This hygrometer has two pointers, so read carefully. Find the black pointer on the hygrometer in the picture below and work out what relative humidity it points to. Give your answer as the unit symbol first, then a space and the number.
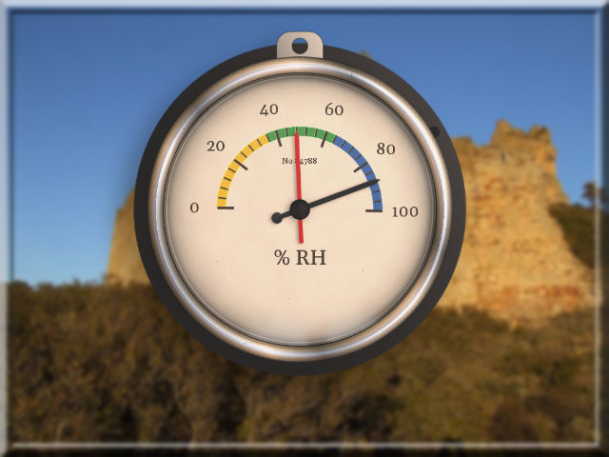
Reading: % 88
